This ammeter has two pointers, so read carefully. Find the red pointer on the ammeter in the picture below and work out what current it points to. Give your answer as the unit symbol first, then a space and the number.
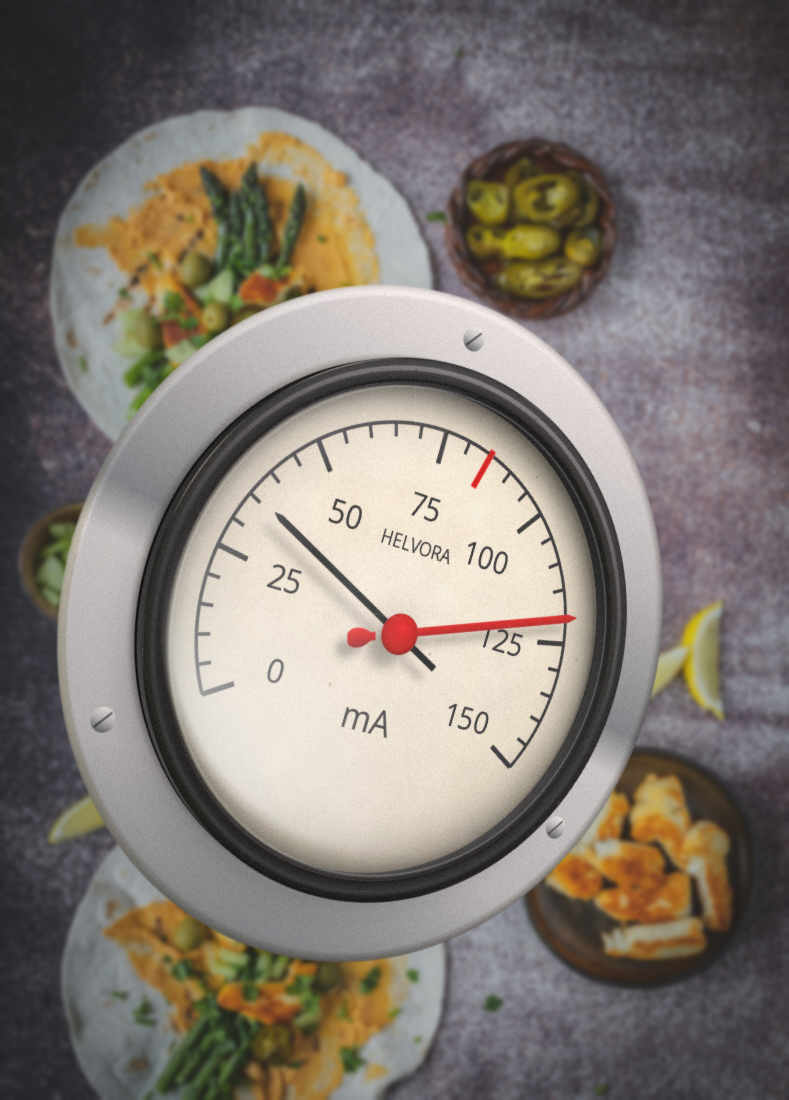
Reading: mA 120
